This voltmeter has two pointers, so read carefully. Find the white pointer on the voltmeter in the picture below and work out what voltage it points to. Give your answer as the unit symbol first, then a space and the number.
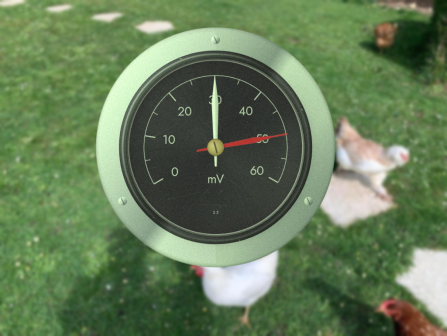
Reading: mV 30
